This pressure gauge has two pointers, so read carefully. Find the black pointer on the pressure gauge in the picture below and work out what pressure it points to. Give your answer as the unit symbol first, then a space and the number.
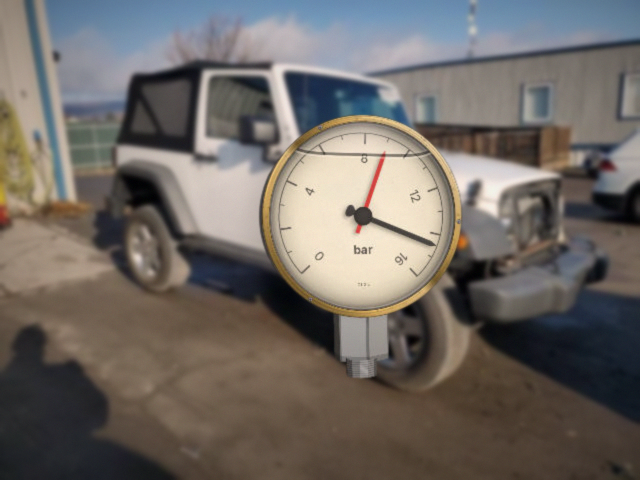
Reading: bar 14.5
